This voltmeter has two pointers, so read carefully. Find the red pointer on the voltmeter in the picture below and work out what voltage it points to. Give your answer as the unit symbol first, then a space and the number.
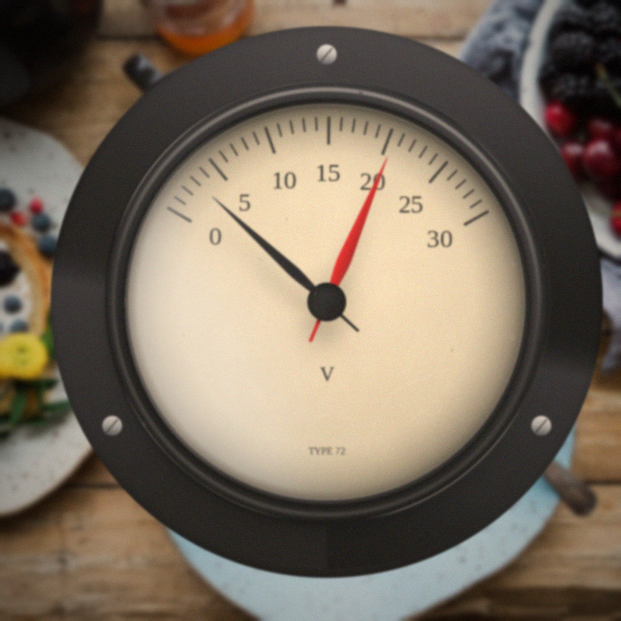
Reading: V 20.5
